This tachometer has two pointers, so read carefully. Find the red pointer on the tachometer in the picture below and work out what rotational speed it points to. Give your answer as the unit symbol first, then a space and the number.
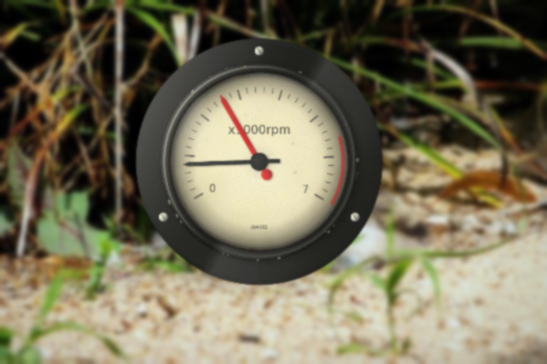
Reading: rpm 2600
